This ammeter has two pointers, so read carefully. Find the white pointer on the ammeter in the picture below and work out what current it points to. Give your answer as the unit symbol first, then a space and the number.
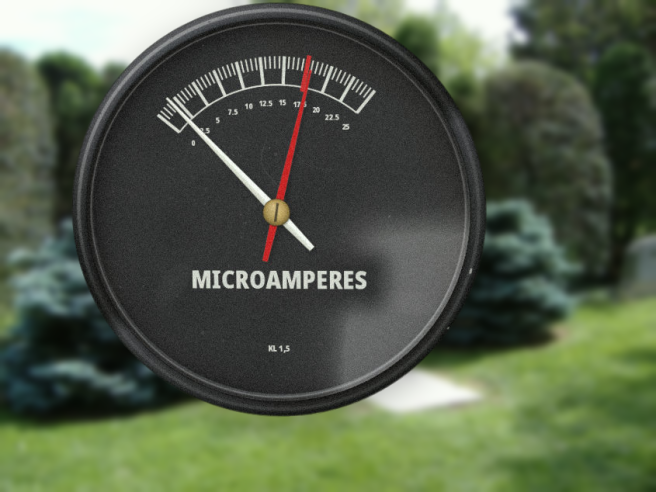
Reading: µA 2
